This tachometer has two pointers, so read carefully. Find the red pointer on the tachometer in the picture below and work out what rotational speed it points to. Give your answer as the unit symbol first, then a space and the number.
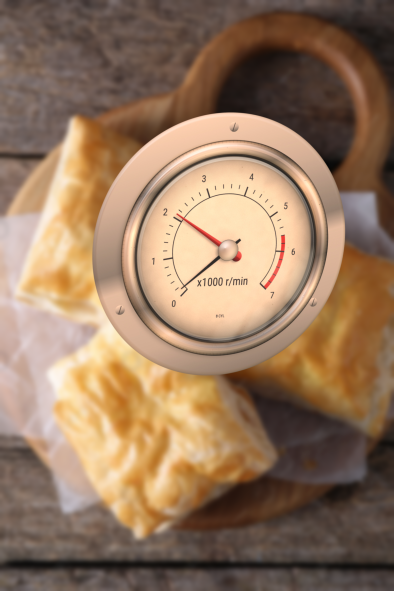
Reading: rpm 2100
